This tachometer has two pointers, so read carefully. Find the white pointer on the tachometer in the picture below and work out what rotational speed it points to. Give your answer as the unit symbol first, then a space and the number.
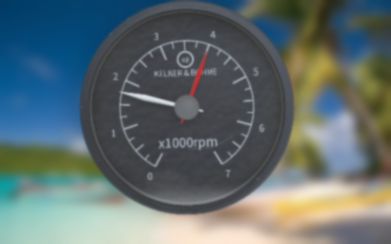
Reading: rpm 1750
